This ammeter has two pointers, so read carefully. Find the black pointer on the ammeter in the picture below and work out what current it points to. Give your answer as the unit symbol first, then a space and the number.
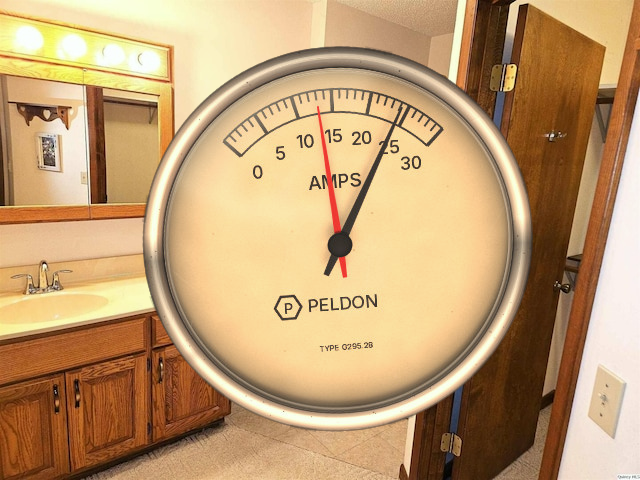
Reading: A 24
